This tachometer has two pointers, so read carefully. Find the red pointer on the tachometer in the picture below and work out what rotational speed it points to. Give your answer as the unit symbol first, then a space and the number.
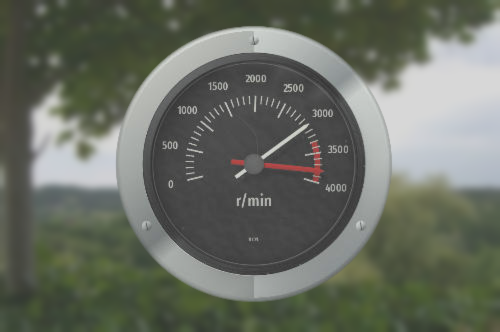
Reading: rpm 3800
